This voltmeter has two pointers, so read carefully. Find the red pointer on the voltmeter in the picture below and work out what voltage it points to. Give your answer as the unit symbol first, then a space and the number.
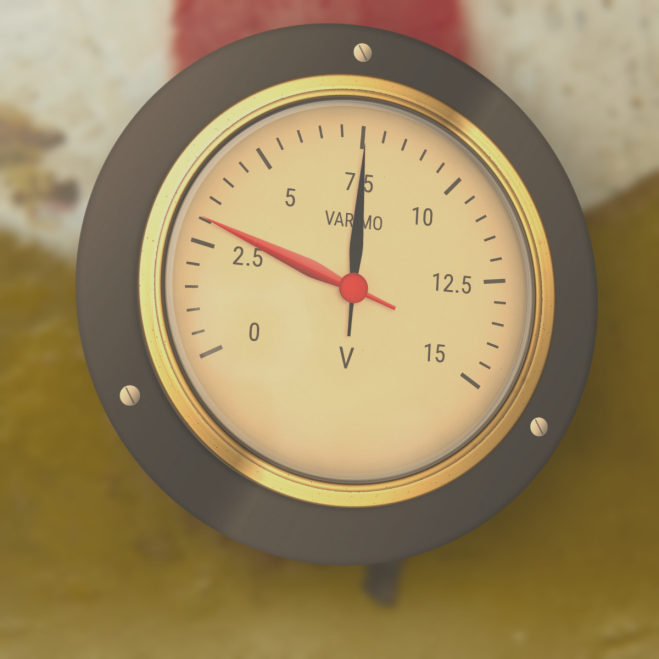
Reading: V 3
